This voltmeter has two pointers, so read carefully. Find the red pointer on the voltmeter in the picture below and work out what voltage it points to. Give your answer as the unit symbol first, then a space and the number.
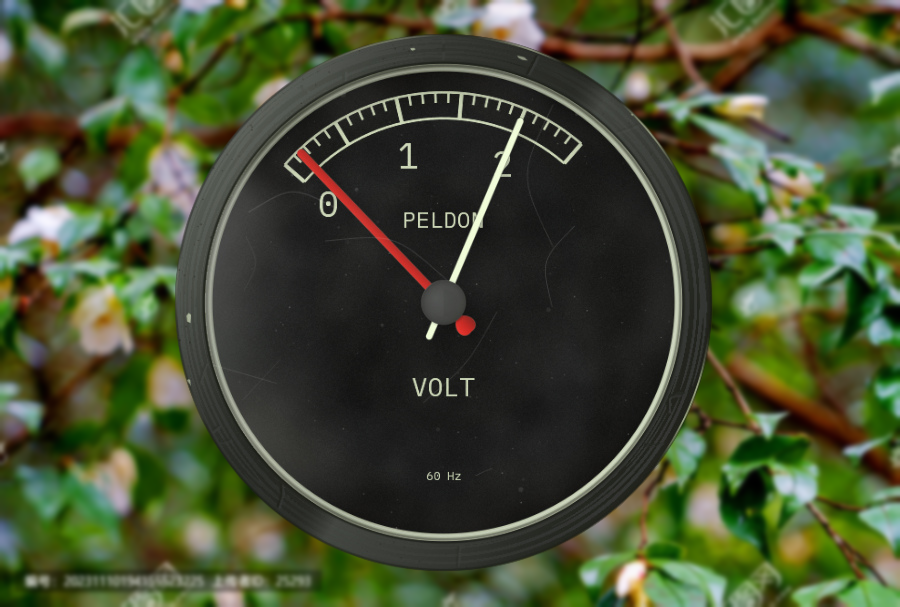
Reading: V 0.15
